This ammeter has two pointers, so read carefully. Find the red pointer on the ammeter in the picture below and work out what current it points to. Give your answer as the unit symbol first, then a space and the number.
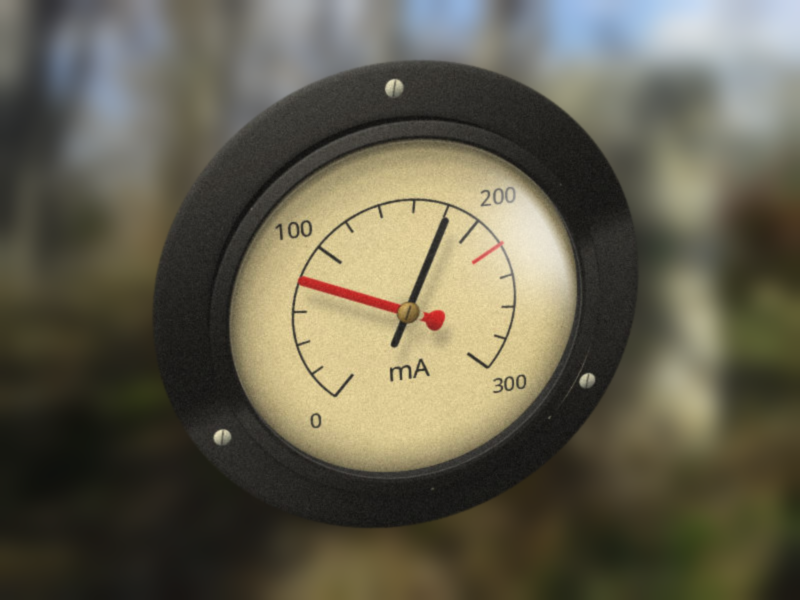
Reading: mA 80
